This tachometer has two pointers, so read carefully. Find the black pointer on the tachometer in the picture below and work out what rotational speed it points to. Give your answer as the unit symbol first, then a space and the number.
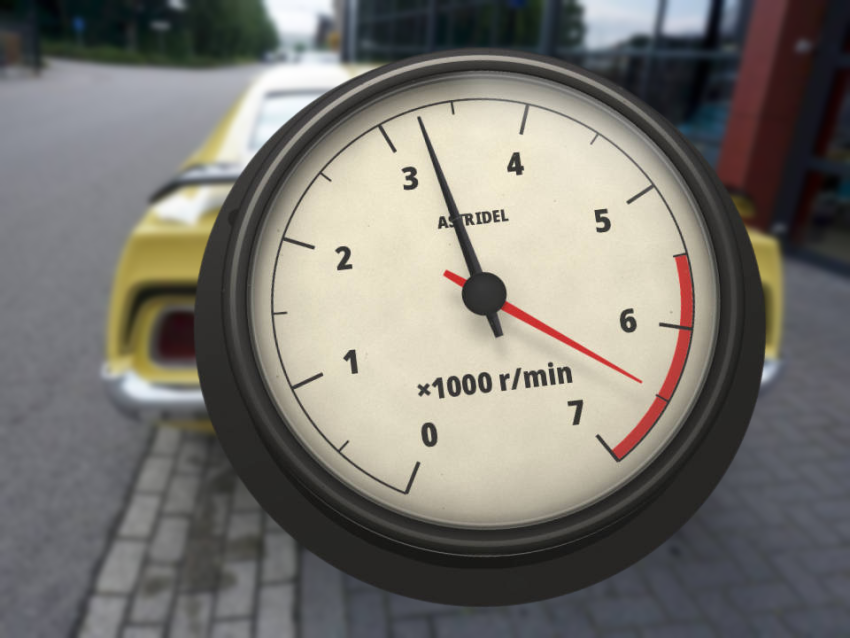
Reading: rpm 3250
